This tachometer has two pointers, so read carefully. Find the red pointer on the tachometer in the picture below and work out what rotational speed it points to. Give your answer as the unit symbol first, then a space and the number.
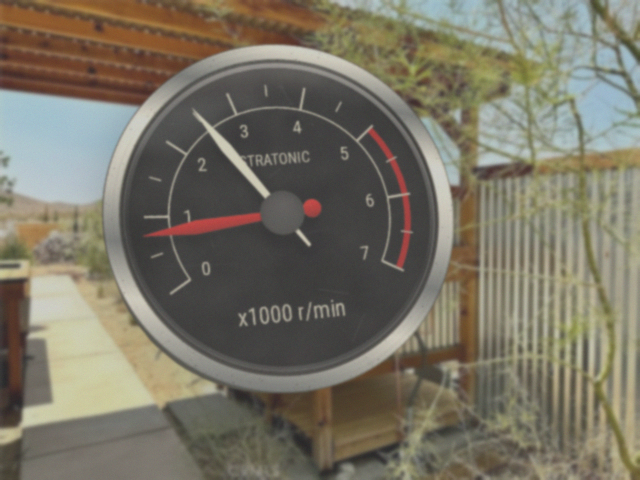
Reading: rpm 750
